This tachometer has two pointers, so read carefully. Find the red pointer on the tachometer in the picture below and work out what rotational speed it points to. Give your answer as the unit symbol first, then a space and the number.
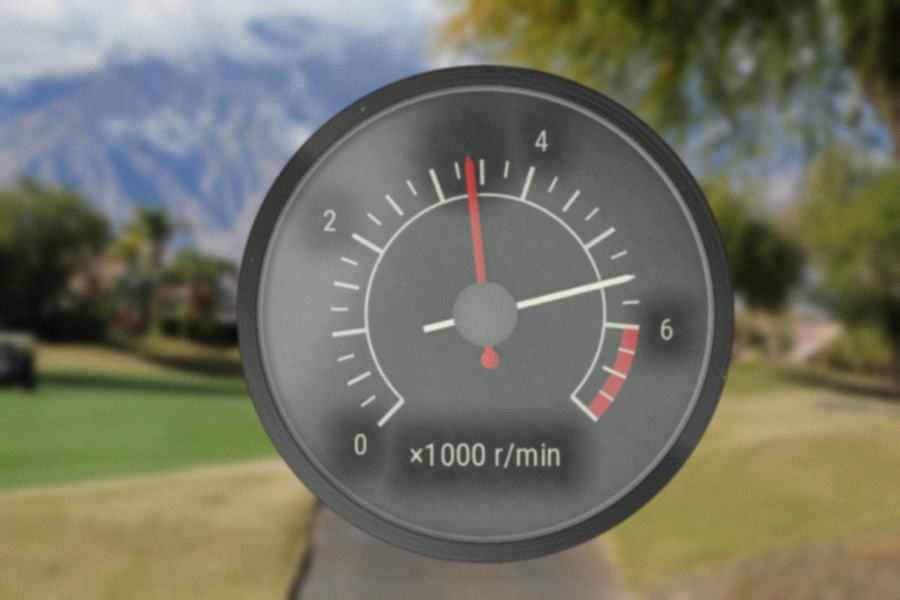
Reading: rpm 3375
